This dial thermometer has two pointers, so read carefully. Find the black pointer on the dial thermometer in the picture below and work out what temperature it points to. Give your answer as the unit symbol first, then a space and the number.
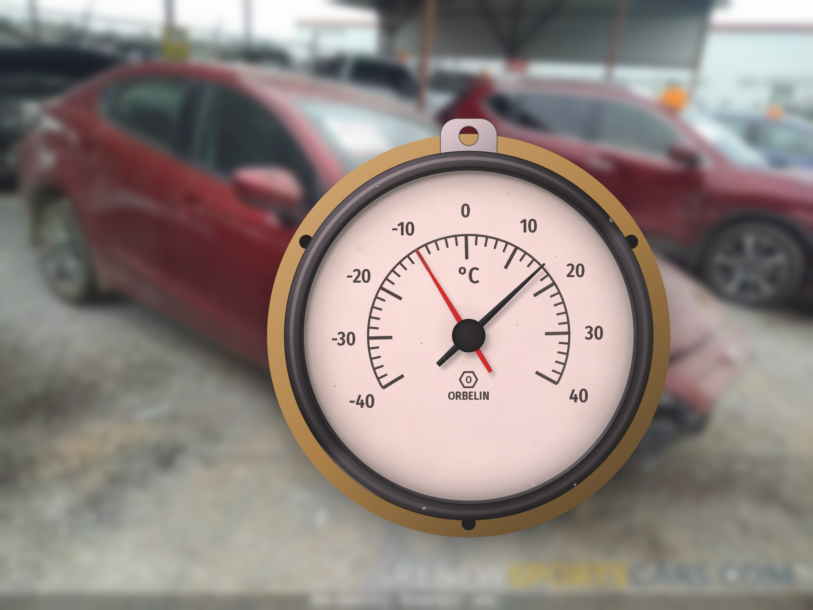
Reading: °C 16
